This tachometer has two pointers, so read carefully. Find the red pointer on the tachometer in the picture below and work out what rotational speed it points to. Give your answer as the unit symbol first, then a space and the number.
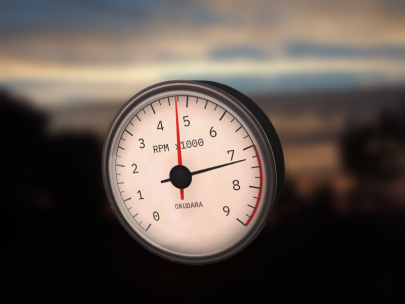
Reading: rpm 4750
